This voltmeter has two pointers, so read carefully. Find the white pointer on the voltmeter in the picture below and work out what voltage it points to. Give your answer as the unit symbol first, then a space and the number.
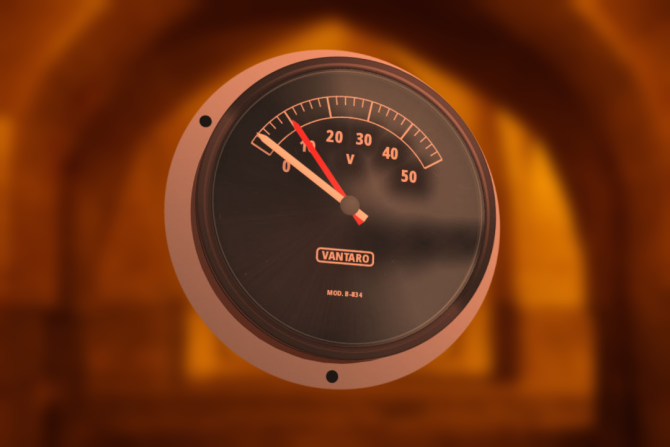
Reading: V 2
